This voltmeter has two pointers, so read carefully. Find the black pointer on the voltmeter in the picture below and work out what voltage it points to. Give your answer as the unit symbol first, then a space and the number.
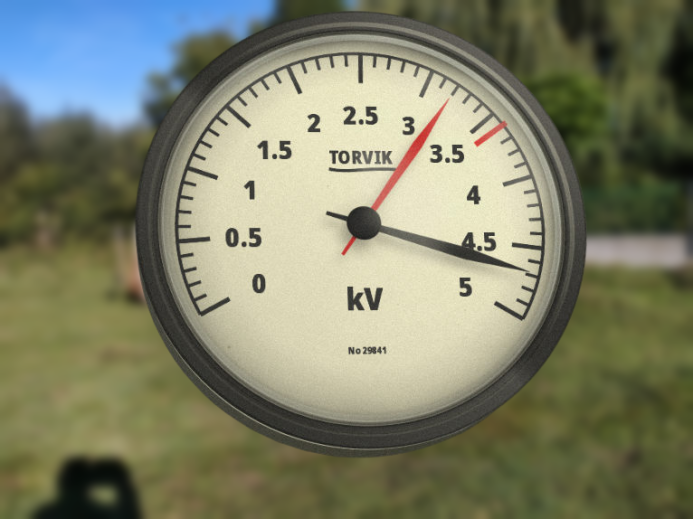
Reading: kV 4.7
